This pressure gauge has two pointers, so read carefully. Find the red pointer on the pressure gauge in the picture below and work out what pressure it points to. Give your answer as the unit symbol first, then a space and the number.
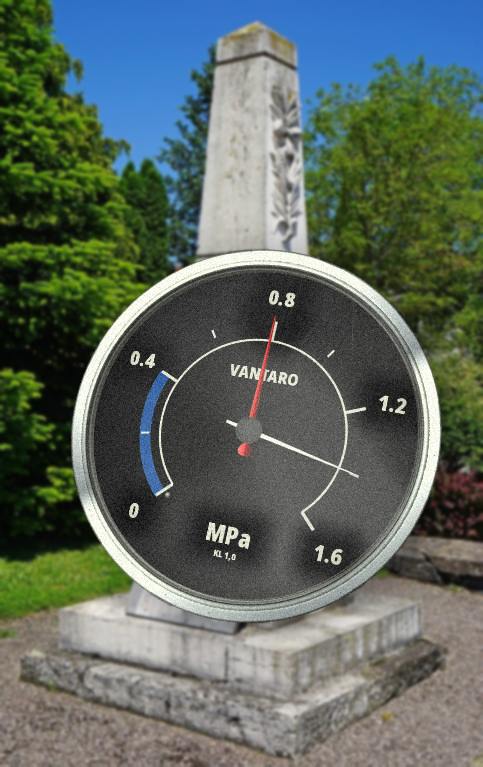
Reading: MPa 0.8
